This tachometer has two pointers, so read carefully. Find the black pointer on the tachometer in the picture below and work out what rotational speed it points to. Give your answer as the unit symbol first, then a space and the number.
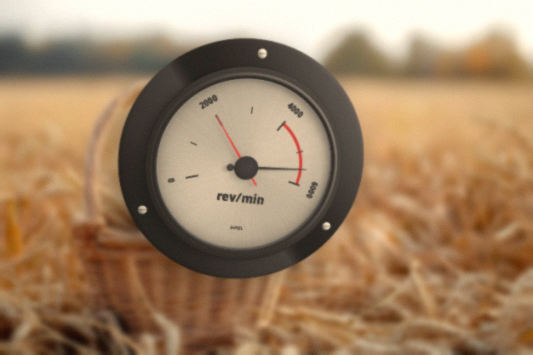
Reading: rpm 5500
